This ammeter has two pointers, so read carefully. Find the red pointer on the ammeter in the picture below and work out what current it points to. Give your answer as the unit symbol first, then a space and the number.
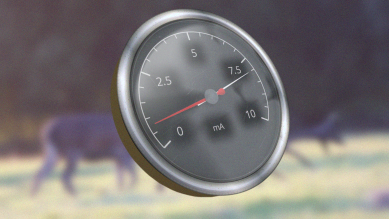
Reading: mA 0.75
